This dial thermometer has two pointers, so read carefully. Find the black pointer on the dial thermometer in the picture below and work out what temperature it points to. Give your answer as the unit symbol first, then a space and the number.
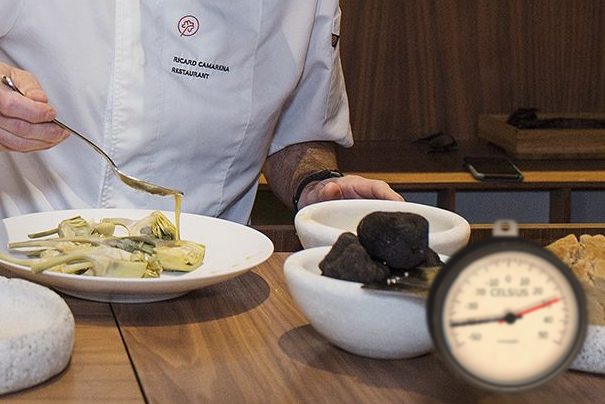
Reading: °C -40
